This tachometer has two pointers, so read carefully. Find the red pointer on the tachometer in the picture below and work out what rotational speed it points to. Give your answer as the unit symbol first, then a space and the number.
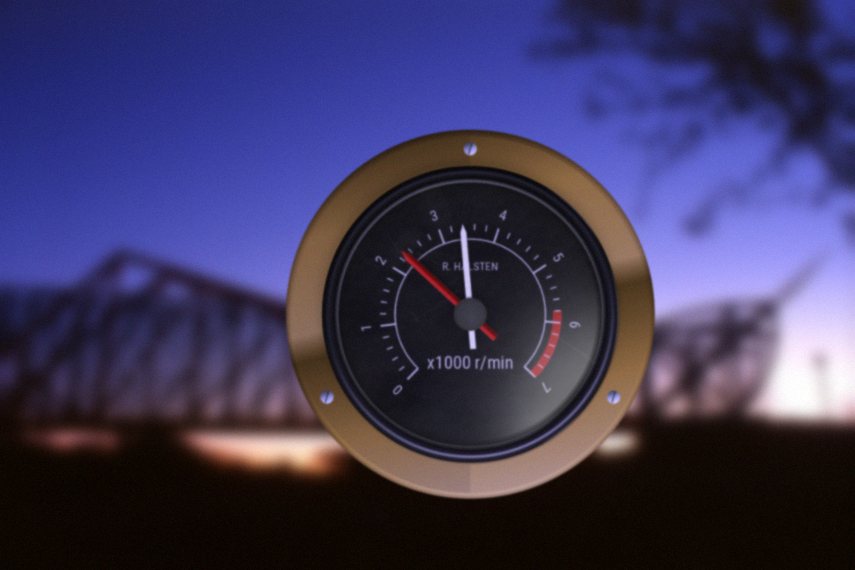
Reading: rpm 2300
